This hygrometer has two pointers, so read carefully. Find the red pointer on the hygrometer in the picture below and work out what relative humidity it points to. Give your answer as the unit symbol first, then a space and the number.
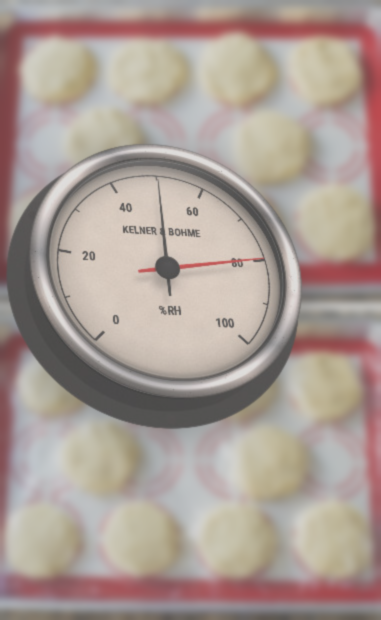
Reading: % 80
